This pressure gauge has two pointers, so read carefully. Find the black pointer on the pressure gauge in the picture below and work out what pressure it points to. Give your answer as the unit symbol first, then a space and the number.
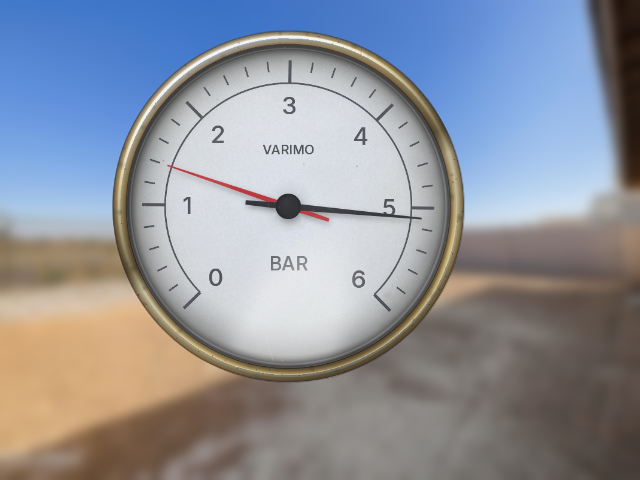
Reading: bar 5.1
